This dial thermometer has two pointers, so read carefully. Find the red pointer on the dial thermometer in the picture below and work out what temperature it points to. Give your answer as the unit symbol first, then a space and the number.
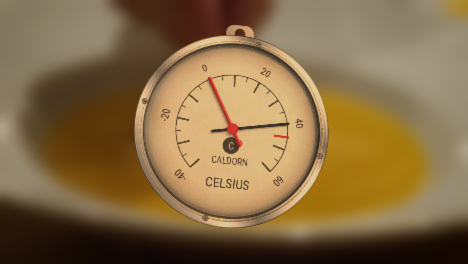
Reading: °C 0
